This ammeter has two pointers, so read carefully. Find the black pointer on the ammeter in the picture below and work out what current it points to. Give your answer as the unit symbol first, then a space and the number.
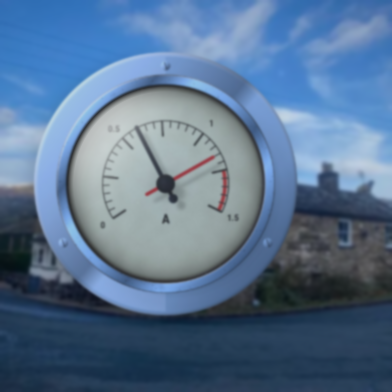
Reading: A 0.6
